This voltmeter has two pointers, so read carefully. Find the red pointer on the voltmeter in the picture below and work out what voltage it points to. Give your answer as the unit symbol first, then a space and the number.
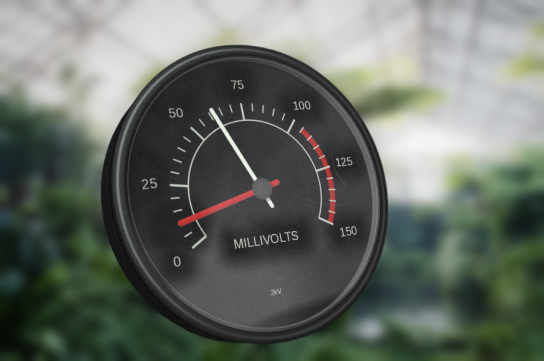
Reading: mV 10
